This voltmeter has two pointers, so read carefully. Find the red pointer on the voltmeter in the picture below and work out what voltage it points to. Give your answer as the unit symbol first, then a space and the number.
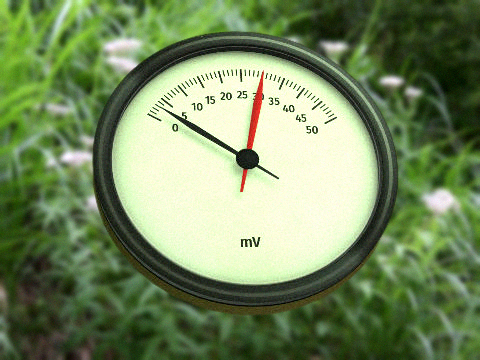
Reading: mV 30
